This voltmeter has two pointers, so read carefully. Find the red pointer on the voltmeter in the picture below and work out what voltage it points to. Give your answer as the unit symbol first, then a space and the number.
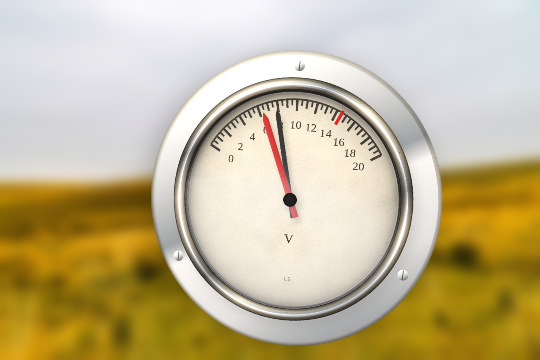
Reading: V 6.5
